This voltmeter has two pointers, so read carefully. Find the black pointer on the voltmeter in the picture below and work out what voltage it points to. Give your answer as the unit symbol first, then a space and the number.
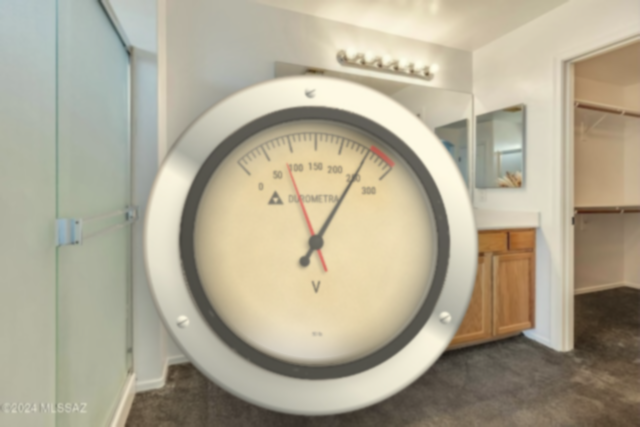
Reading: V 250
